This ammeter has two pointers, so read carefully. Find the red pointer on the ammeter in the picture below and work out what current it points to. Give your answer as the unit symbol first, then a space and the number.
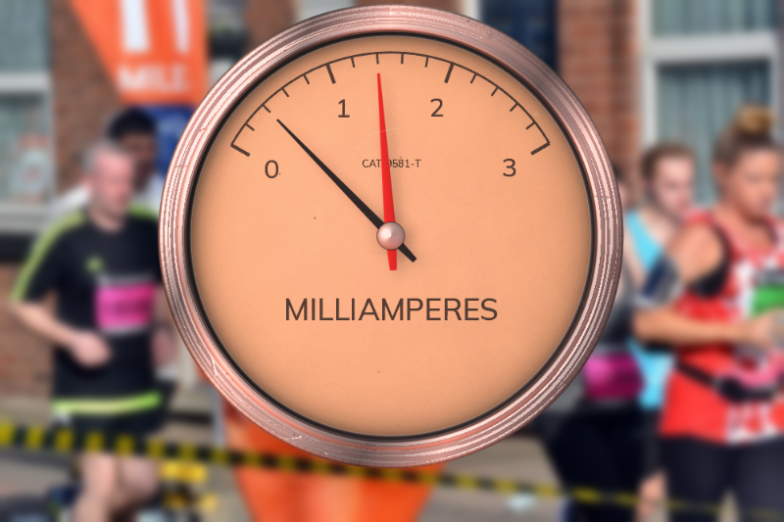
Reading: mA 1.4
